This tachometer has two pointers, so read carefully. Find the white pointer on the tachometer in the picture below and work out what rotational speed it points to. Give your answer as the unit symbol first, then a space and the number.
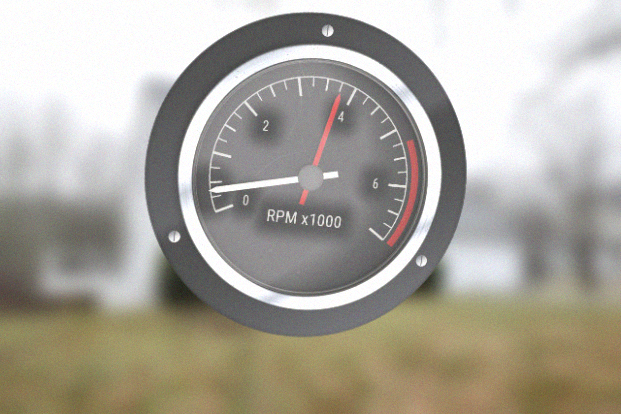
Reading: rpm 375
